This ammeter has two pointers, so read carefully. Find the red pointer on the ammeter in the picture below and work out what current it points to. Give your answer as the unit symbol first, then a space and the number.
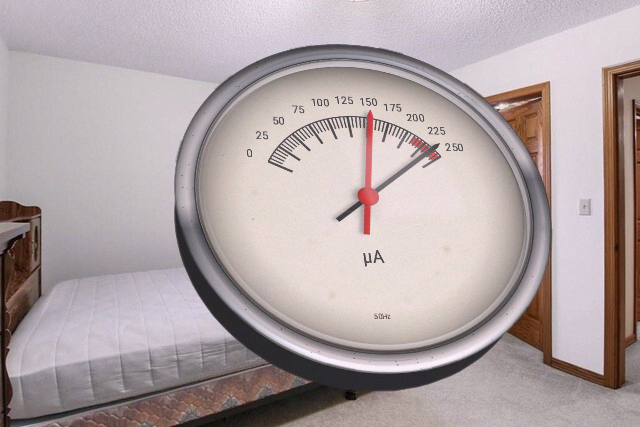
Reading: µA 150
